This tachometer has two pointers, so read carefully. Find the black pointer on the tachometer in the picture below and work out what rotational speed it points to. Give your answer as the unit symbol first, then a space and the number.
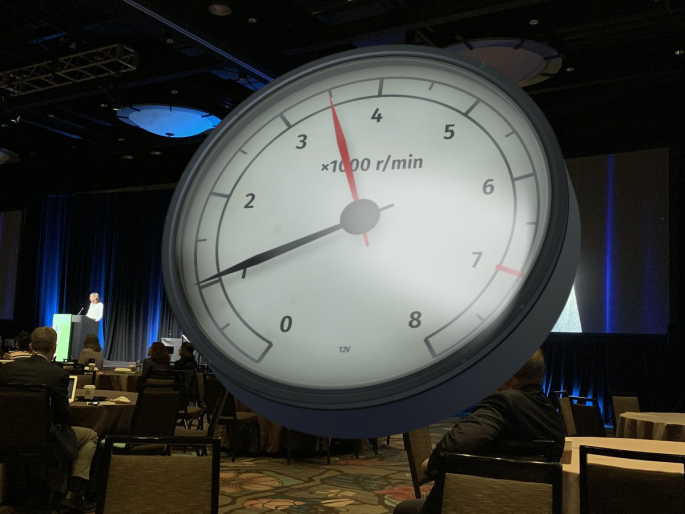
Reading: rpm 1000
